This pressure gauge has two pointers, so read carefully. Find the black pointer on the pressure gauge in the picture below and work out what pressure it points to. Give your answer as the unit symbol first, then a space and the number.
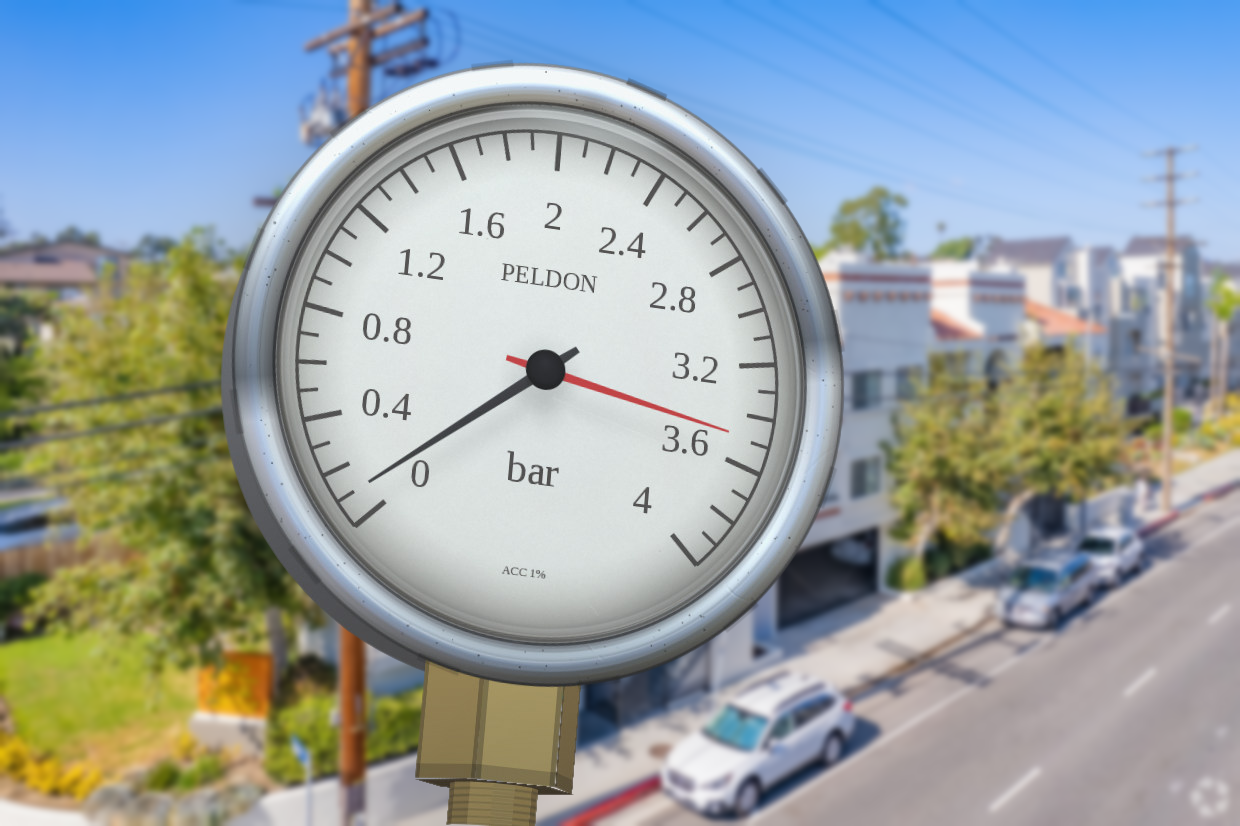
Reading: bar 0.1
